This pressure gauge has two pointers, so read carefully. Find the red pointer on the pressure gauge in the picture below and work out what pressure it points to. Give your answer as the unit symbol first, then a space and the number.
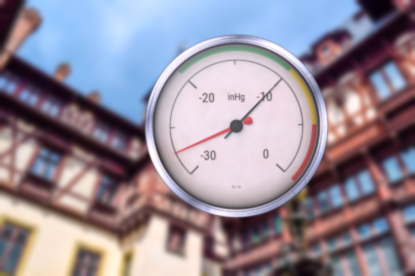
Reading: inHg -27.5
